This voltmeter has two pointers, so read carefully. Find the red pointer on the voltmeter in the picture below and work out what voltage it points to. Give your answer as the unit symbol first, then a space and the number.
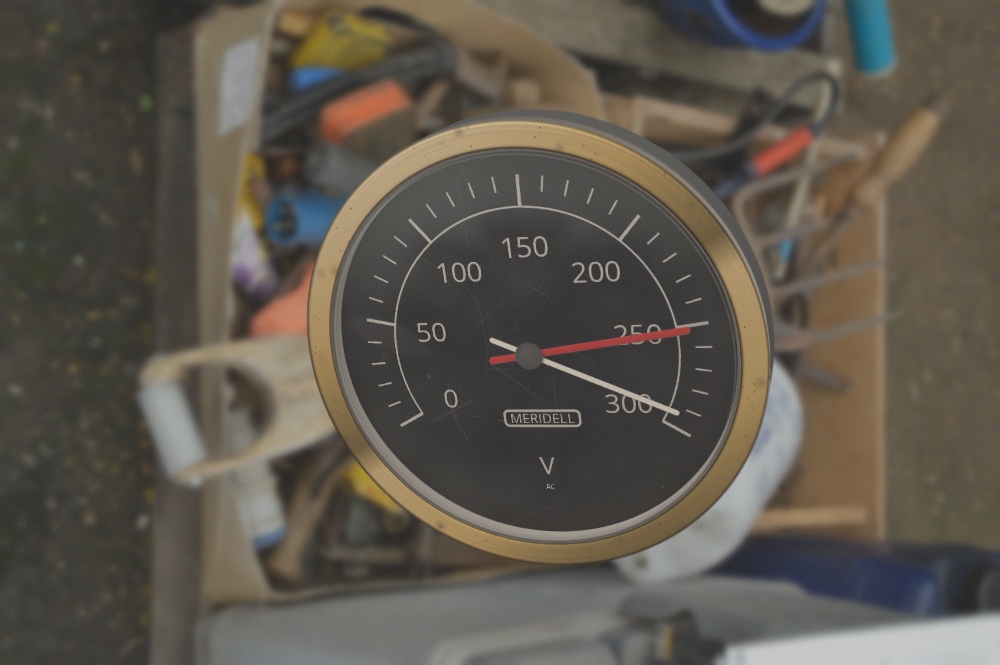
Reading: V 250
